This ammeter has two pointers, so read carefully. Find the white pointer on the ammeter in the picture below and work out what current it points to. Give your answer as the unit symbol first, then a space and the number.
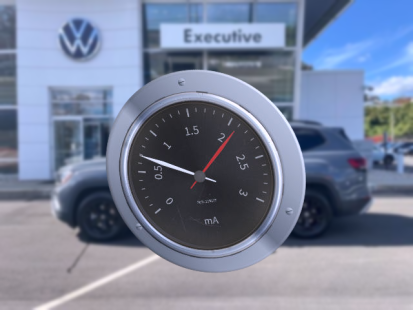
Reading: mA 0.7
